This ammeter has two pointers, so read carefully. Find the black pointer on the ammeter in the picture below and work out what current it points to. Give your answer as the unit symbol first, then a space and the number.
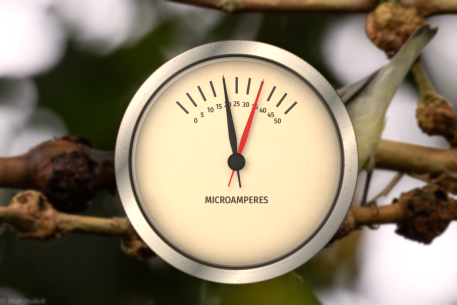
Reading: µA 20
